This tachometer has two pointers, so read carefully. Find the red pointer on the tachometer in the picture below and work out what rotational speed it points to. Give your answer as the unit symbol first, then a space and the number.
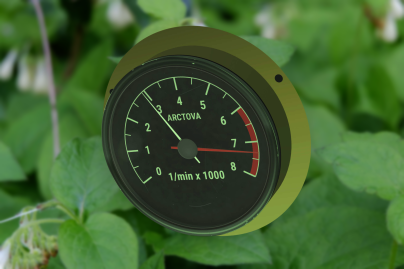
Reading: rpm 7250
